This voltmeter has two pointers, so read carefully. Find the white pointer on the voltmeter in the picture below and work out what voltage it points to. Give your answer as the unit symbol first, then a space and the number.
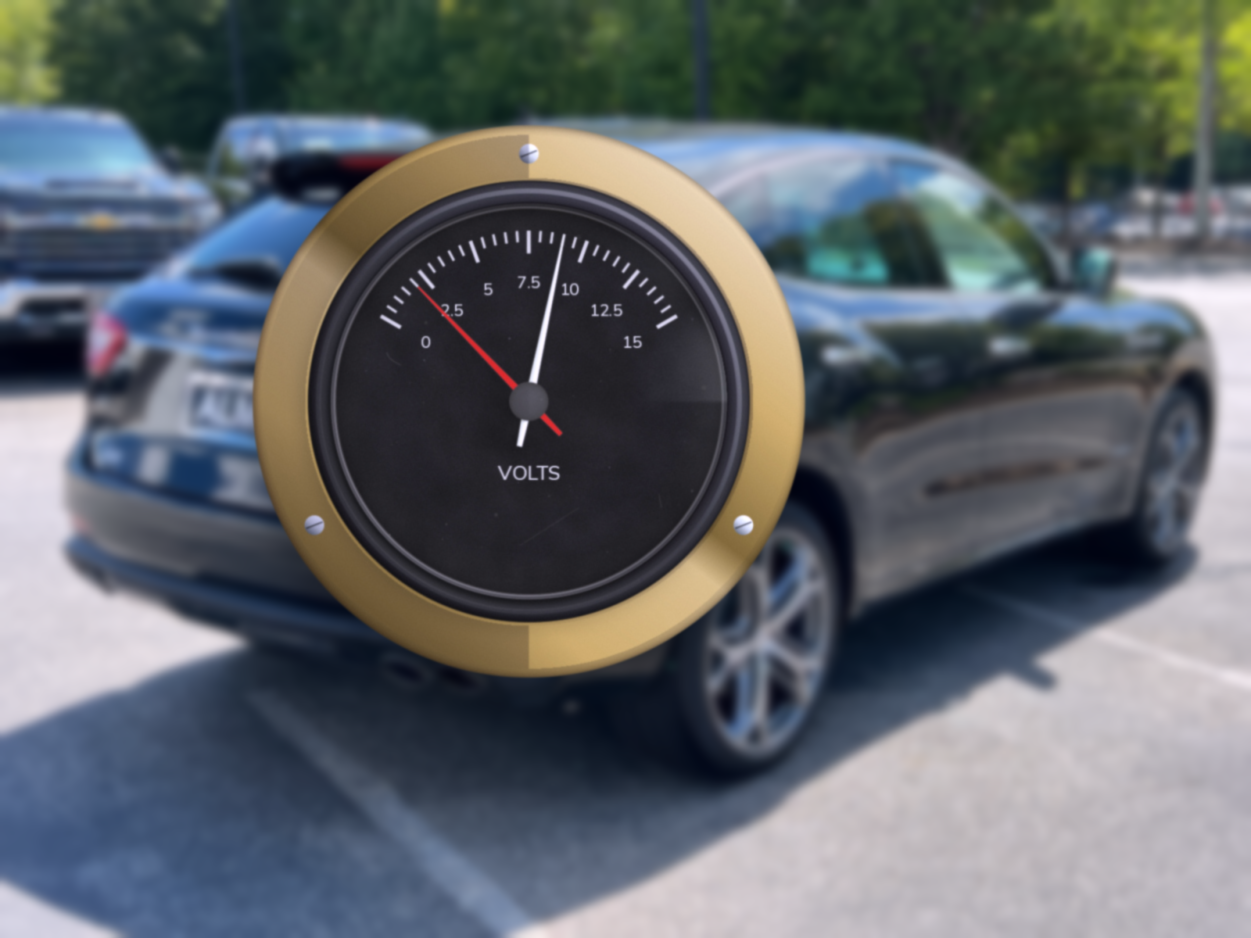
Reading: V 9
